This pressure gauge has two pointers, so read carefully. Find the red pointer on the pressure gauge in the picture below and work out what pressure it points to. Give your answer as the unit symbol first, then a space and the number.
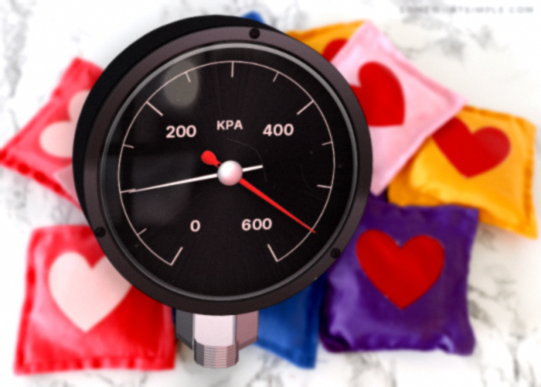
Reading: kPa 550
